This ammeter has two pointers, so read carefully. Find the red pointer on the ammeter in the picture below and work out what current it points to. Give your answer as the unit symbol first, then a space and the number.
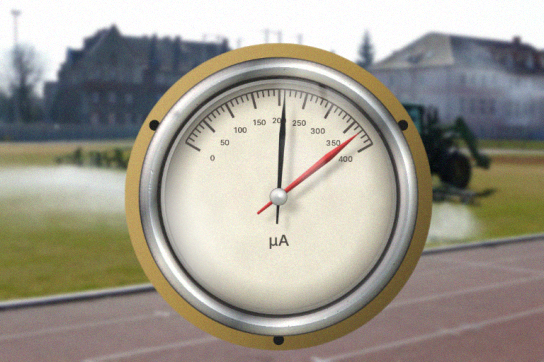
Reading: µA 370
